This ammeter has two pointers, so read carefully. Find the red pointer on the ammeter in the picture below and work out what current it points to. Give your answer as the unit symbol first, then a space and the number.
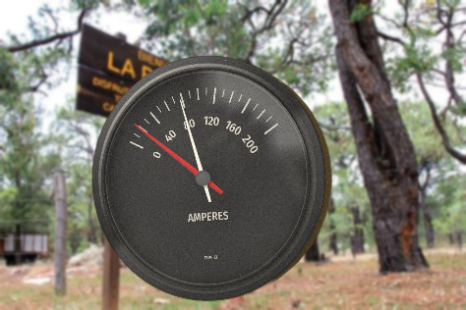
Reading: A 20
